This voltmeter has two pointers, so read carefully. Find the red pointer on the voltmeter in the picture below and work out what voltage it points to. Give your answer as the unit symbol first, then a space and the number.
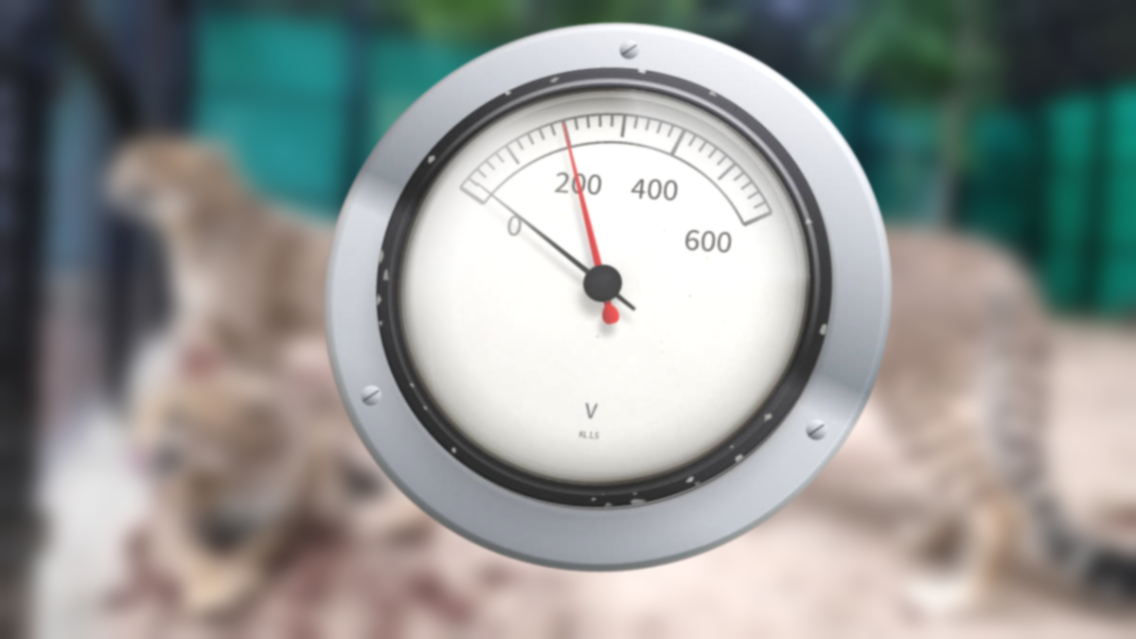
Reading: V 200
